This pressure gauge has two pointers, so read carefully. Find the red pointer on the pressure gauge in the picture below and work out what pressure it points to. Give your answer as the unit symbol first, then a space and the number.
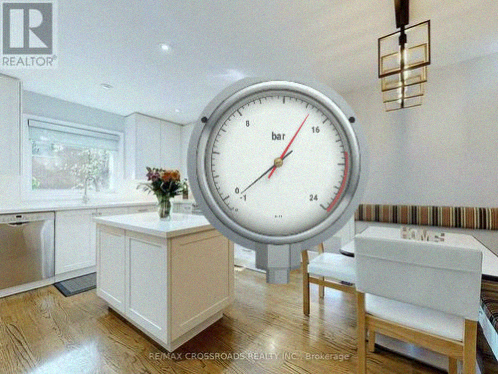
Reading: bar 14.5
